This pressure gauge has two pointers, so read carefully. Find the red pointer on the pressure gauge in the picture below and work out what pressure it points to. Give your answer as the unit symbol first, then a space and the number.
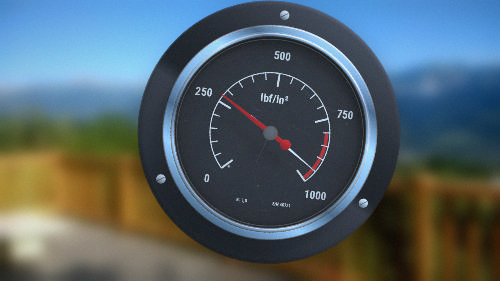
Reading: psi 275
